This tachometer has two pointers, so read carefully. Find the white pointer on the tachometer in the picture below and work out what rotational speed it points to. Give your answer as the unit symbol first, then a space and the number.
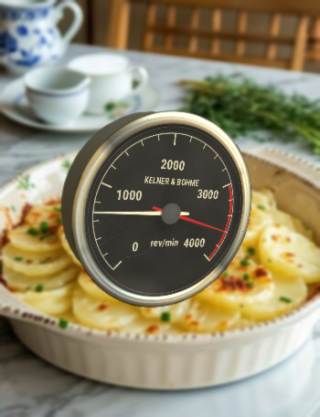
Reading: rpm 700
